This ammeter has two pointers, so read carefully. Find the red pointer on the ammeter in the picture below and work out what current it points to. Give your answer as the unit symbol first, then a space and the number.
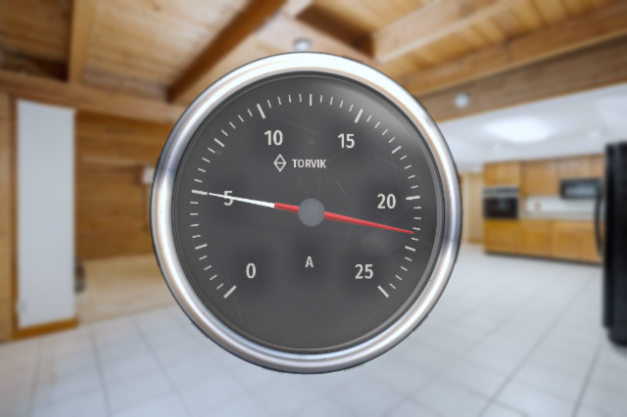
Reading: A 21.75
